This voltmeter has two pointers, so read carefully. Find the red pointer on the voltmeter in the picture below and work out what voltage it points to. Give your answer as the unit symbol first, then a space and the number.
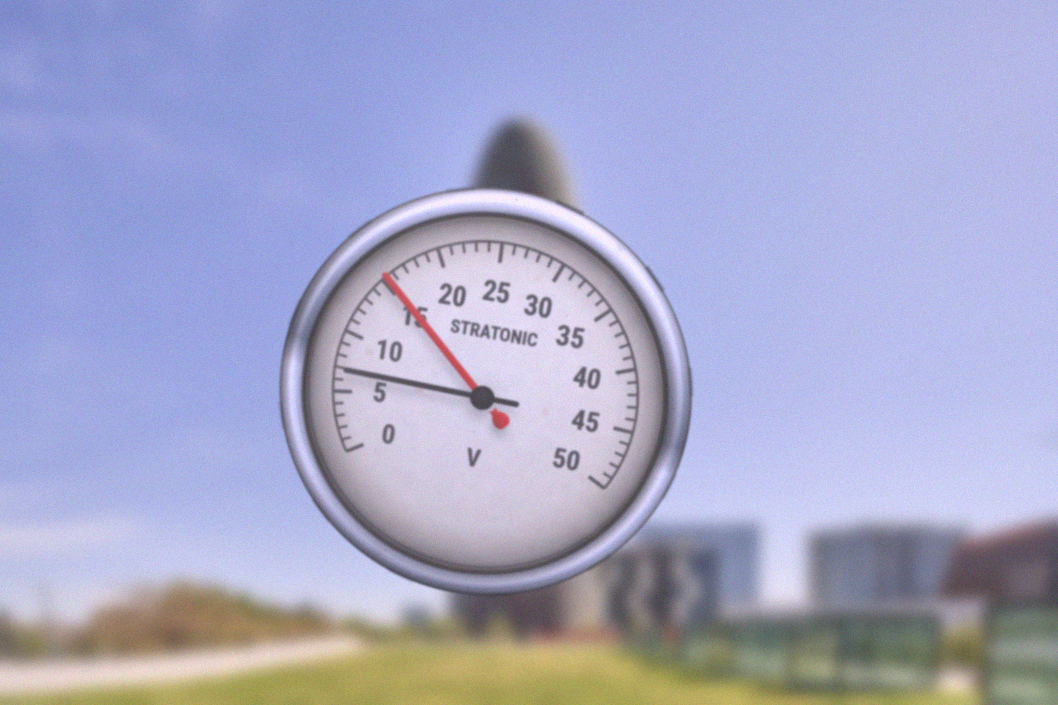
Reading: V 15.5
